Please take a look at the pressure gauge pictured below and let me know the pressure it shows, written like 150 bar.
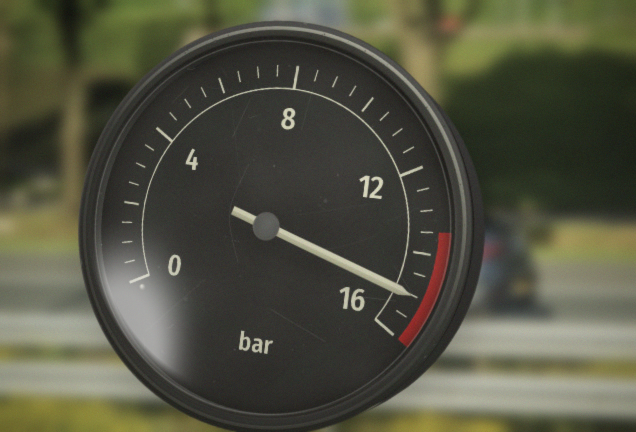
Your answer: 15 bar
